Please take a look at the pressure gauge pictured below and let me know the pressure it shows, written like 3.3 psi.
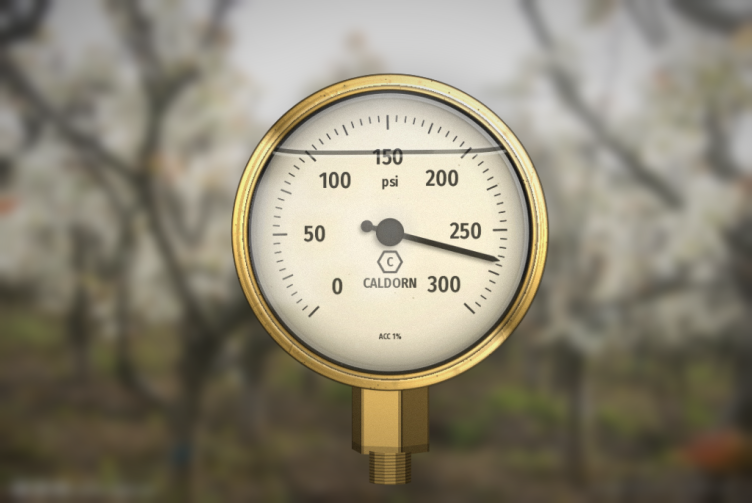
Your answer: 267.5 psi
